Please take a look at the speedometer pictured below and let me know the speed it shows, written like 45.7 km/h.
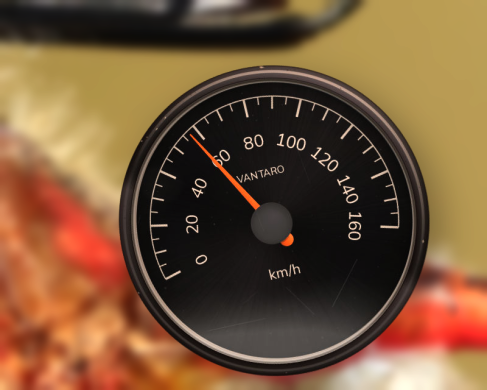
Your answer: 57.5 km/h
